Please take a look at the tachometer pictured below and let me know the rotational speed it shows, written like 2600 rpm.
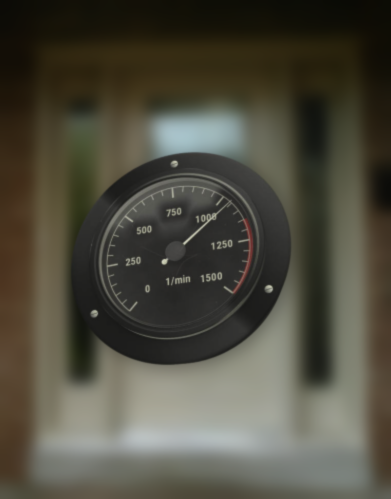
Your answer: 1050 rpm
